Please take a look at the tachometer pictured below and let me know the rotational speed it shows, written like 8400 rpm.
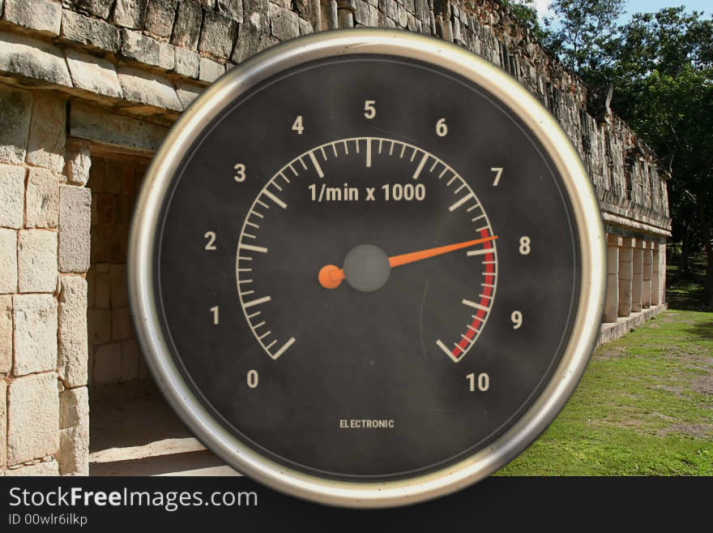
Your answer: 7800 rpm
